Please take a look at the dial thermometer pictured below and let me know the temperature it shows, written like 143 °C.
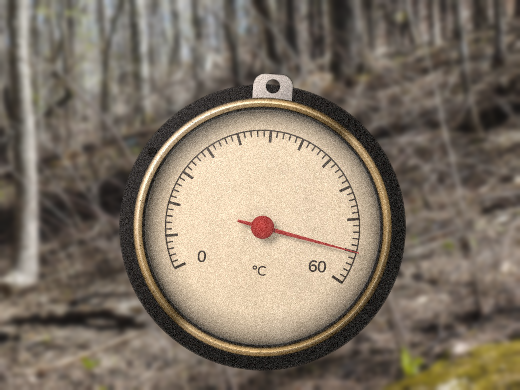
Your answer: 55 °C
